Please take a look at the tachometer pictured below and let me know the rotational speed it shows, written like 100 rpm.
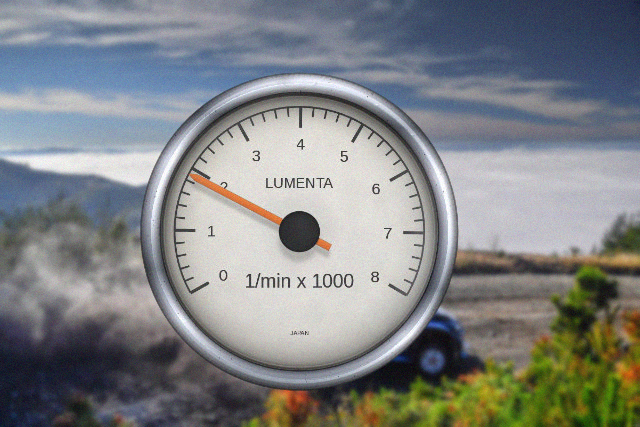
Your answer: 1900 rpm
